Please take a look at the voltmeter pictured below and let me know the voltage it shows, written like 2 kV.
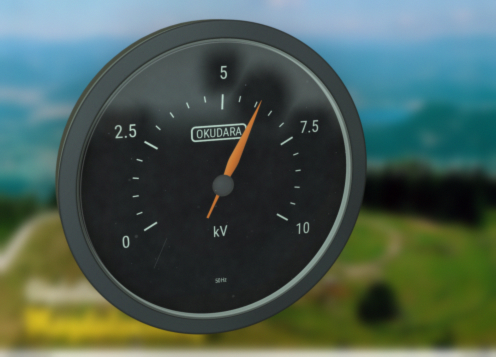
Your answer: 6 kV
